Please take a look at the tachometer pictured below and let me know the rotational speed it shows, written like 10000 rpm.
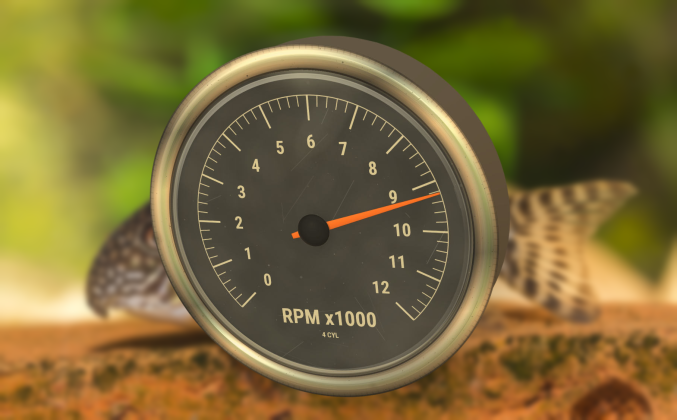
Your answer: 9200 rpm
